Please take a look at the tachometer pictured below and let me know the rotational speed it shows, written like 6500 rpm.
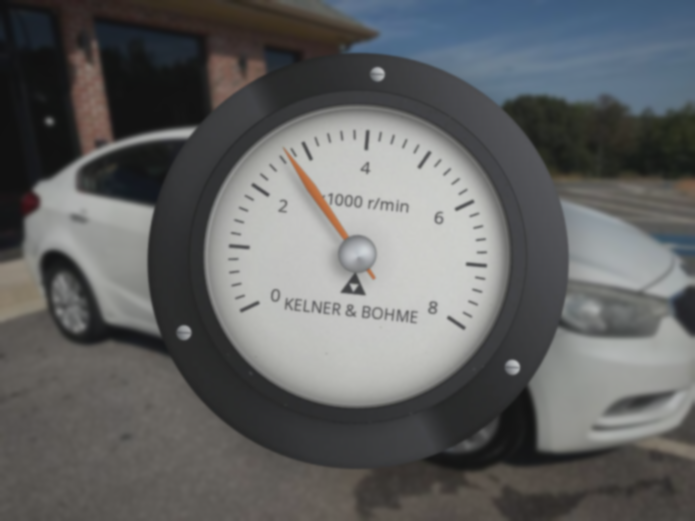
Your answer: 2700 rpm
